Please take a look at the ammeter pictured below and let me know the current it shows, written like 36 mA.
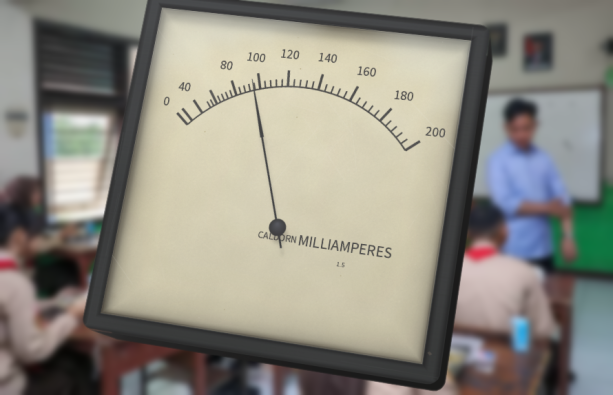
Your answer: 96 mA
